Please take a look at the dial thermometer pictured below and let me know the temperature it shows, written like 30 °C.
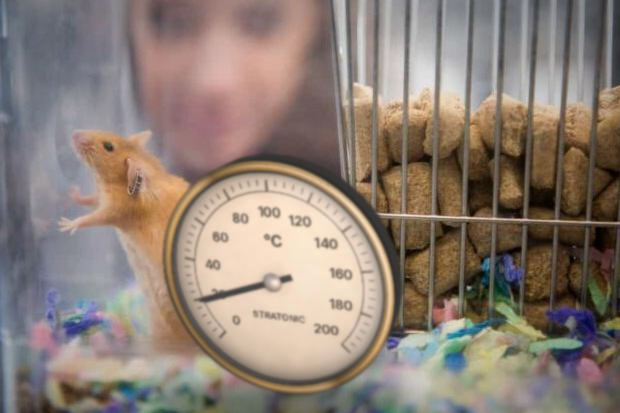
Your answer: 20 °C
